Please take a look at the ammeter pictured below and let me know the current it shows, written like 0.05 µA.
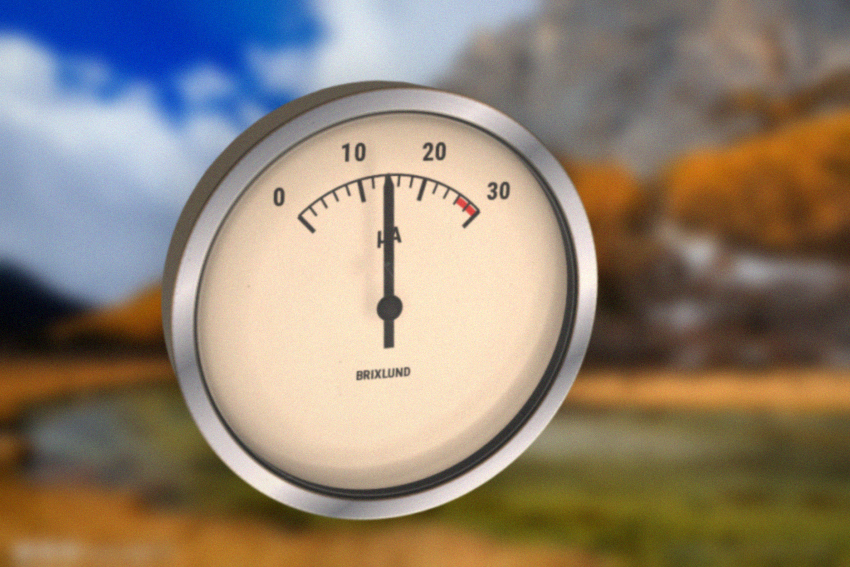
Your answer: 14 µA
